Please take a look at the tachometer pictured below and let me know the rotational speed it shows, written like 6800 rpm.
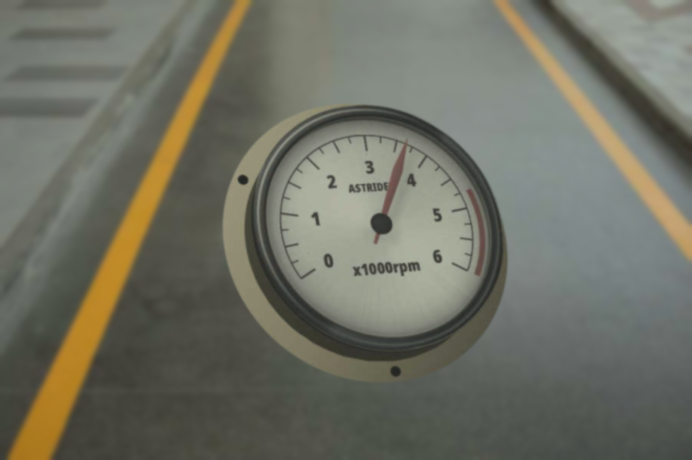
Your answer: 3625 rpm
